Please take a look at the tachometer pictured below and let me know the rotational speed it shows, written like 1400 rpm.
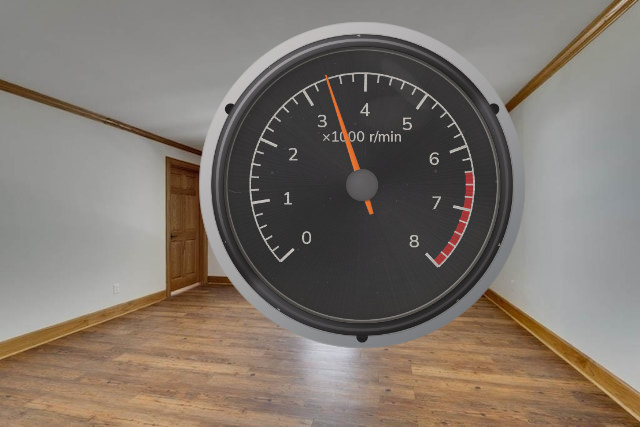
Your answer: 3400 rpm
